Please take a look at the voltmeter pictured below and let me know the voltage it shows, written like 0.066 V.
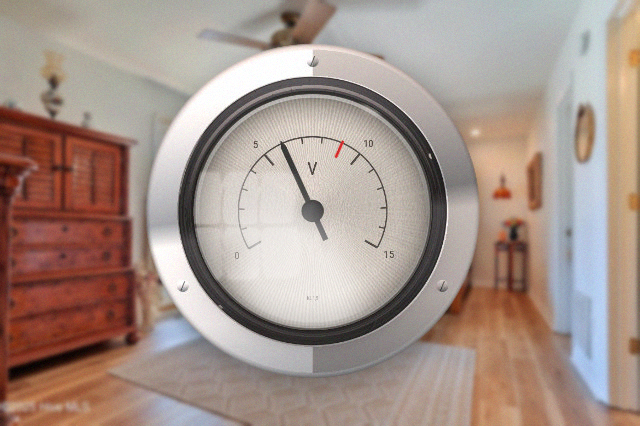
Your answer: 6 V
